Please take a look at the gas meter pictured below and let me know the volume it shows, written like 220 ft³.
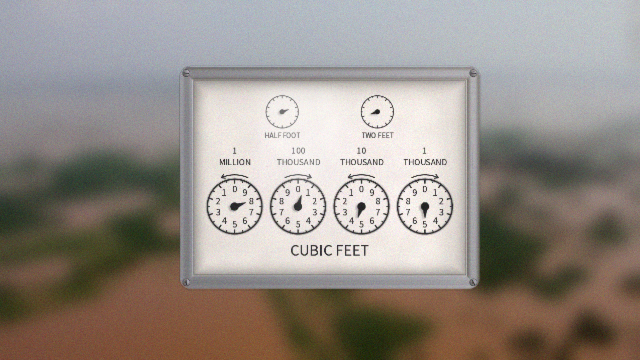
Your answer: 804500 ft³
